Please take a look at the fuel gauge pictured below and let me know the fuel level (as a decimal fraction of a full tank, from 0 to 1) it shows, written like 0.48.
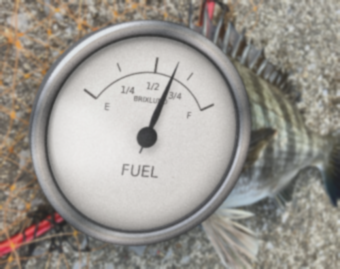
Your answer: 0.625
